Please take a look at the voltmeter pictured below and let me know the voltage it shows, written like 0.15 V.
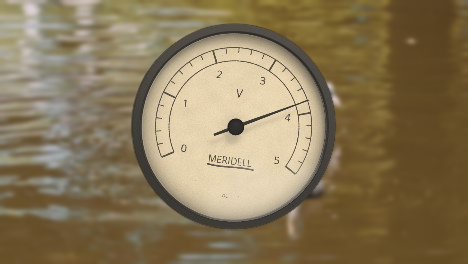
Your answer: 3.8 V
